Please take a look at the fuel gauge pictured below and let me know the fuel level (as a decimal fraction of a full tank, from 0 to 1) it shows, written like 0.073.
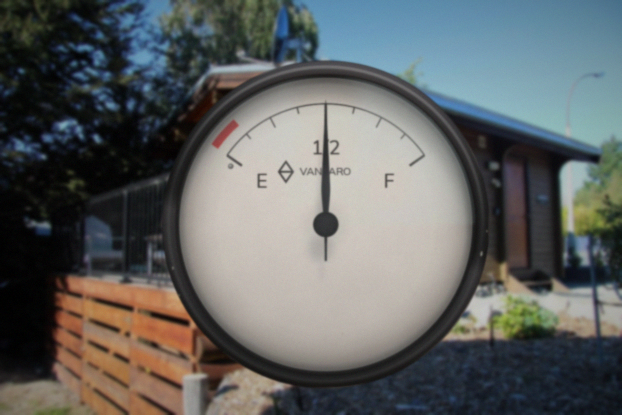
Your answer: 0.5
